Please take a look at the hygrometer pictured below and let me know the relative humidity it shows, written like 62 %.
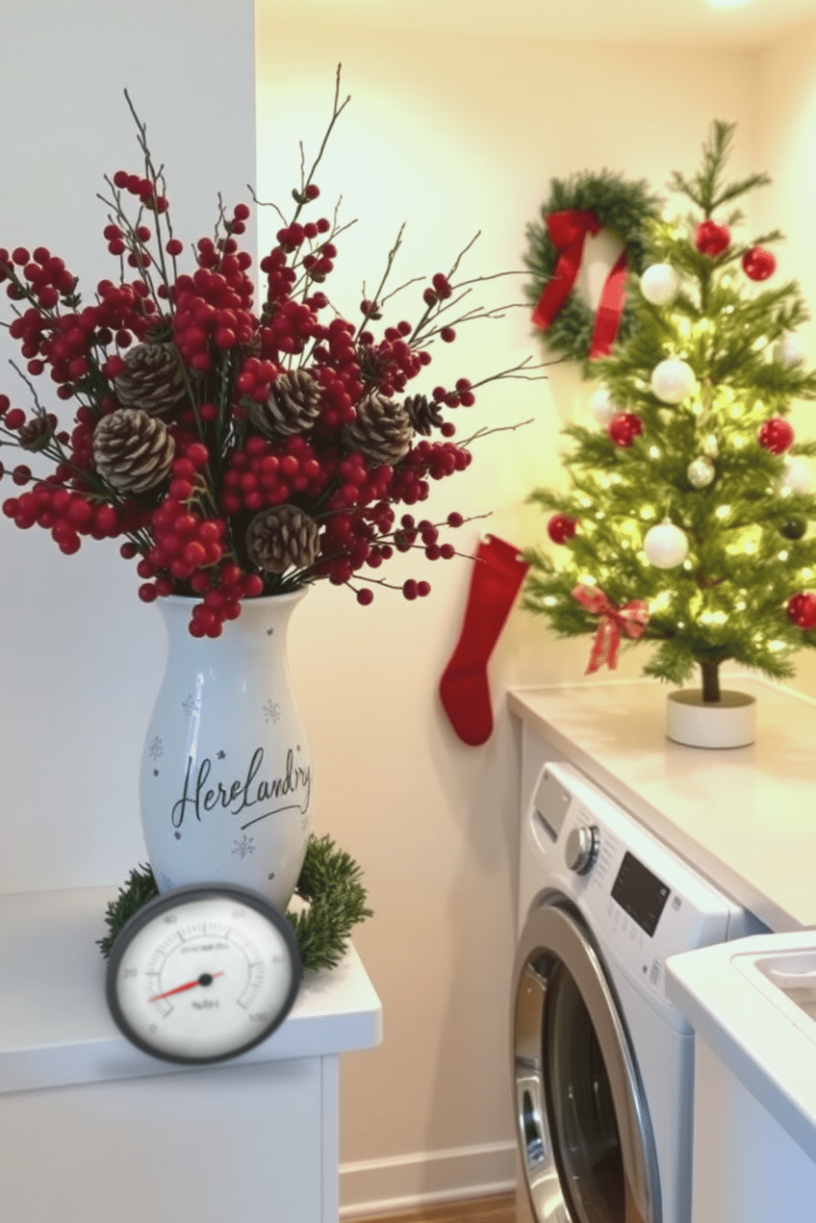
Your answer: 10 %
